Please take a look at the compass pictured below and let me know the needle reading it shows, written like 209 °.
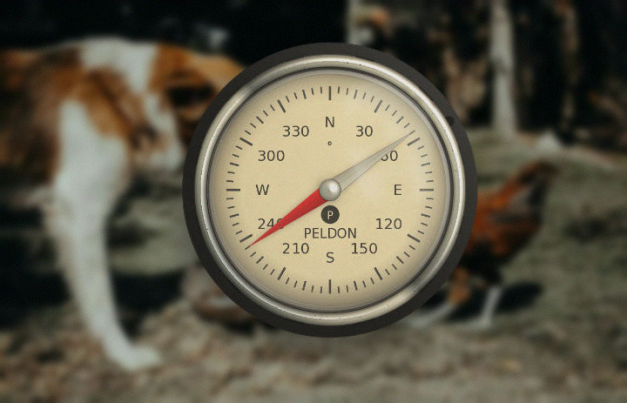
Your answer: 235 °
